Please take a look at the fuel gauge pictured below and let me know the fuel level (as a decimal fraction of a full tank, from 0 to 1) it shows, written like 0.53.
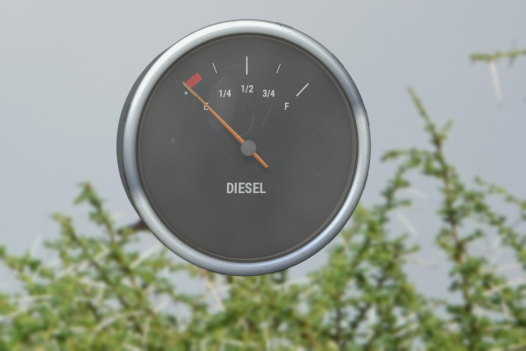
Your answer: 0
